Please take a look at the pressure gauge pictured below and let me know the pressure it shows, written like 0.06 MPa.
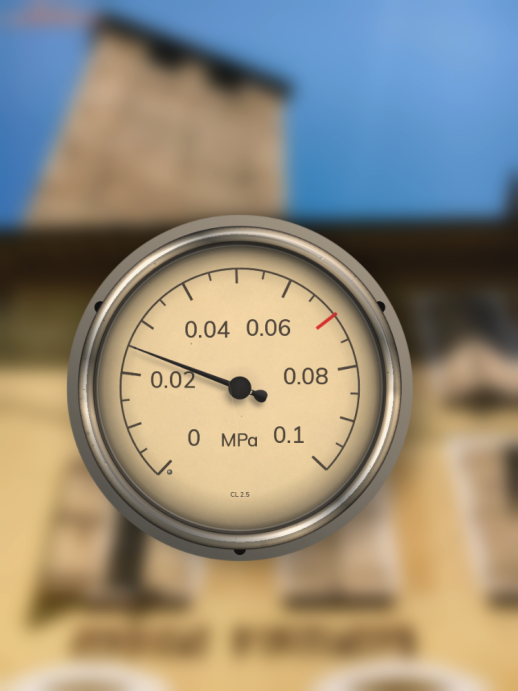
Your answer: 0.025 MPa
